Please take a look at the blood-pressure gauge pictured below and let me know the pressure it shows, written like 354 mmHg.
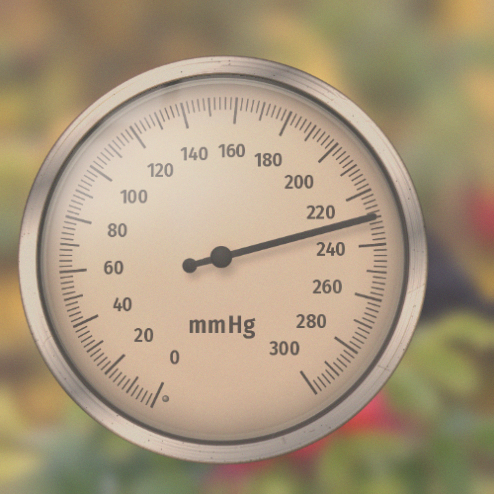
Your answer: 230 mmHg
